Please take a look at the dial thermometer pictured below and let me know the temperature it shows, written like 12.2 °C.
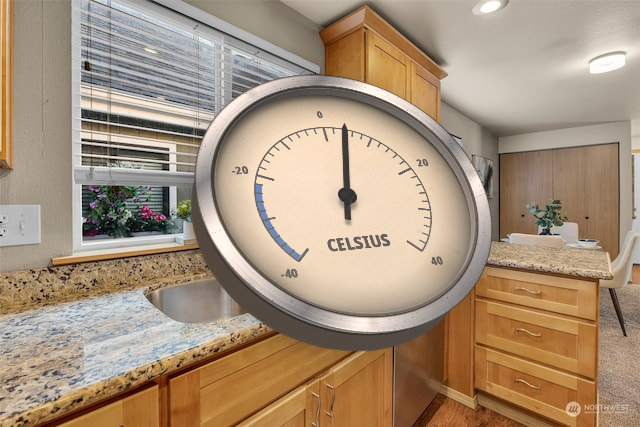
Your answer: 4 °C
